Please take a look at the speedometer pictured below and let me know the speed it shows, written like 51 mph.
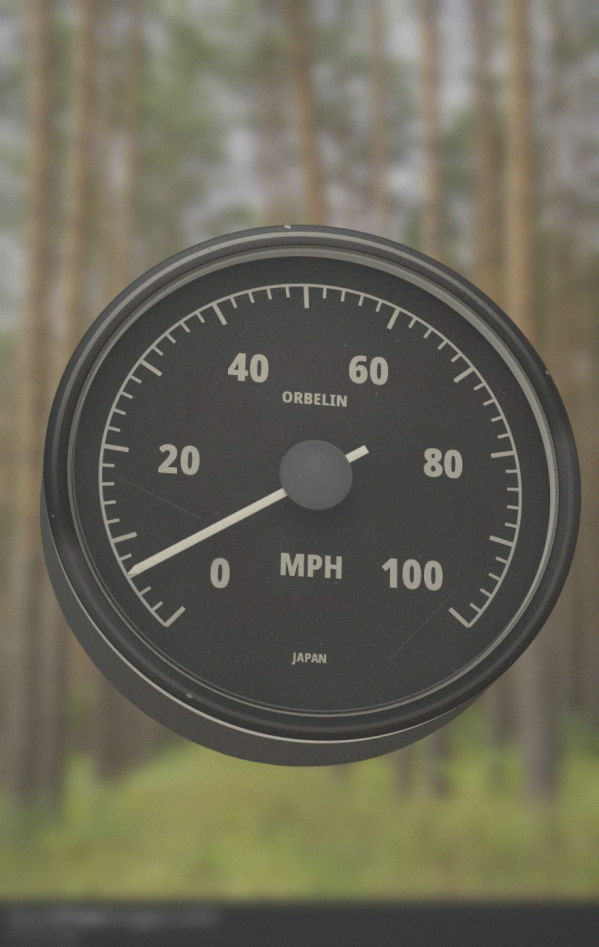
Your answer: 6 mph
